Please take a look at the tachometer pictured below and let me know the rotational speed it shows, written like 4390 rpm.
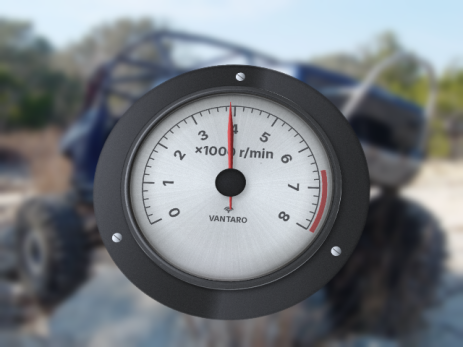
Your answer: 3900 rpm
